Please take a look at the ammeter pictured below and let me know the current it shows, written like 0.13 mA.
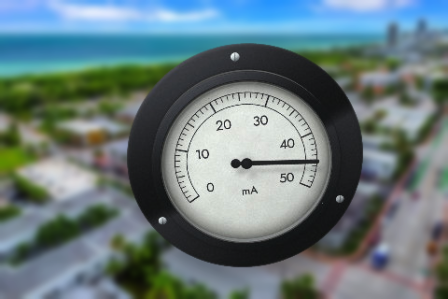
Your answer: 45 mA
